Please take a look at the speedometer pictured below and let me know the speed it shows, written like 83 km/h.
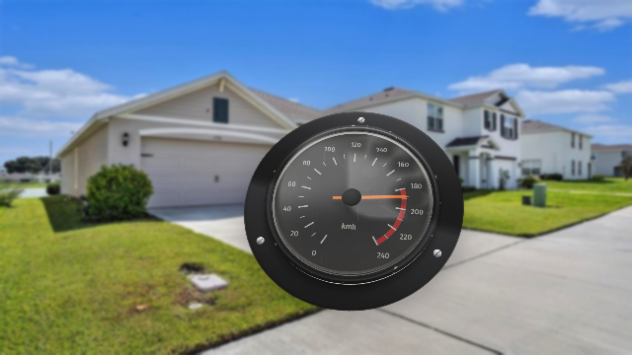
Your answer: 190 km/h
